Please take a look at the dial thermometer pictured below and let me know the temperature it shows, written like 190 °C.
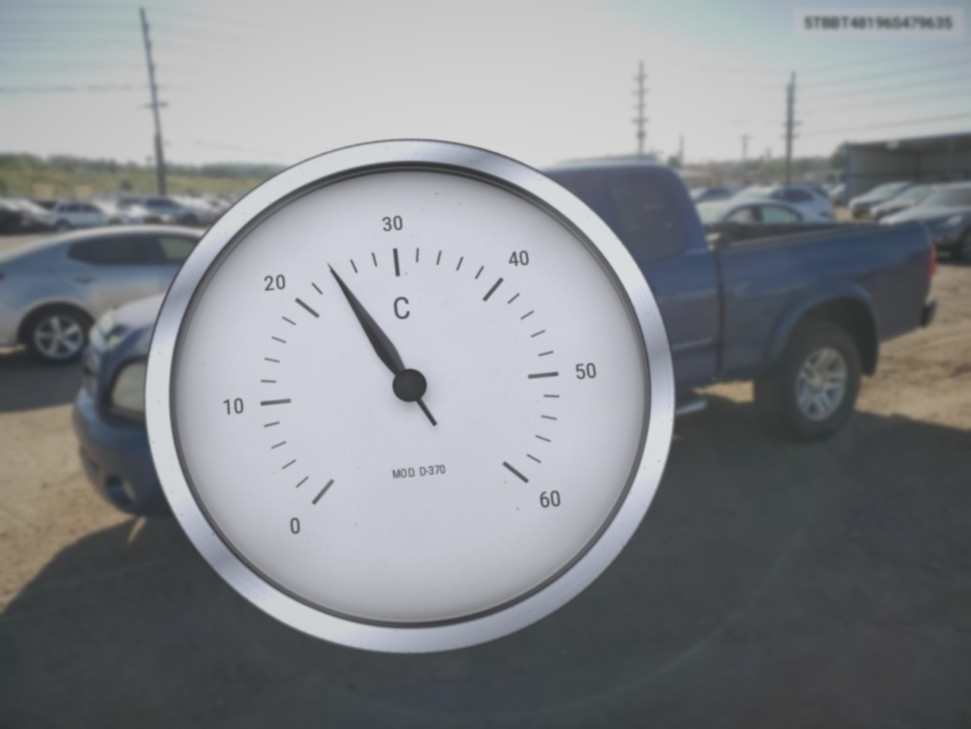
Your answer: 24 °C
